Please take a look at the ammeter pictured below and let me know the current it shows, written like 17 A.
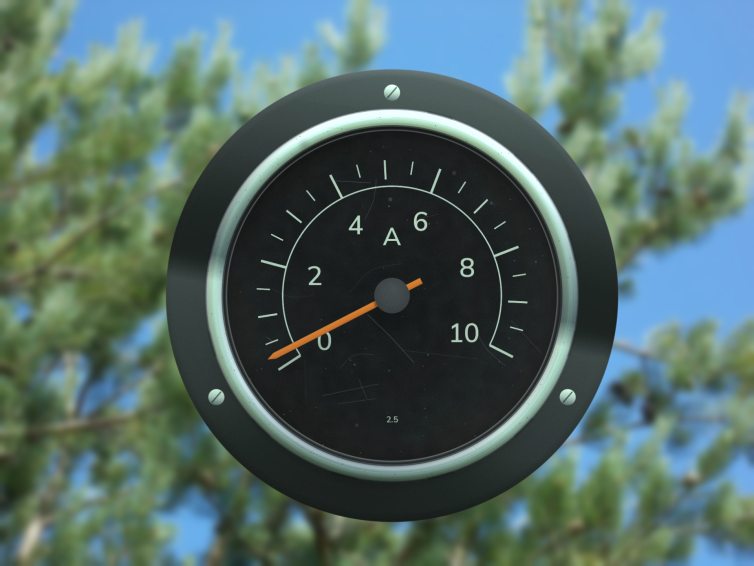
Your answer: 0.25 A
